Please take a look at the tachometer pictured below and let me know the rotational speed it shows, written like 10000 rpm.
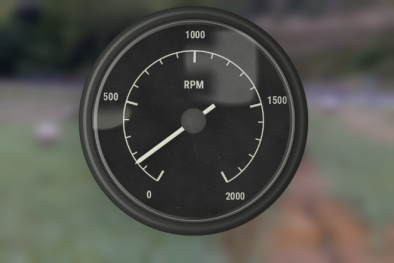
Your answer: 150 rpm
